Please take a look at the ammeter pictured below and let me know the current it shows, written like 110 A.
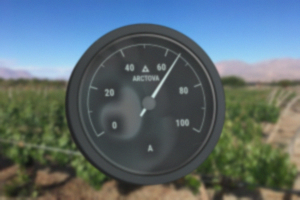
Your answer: 65 A
